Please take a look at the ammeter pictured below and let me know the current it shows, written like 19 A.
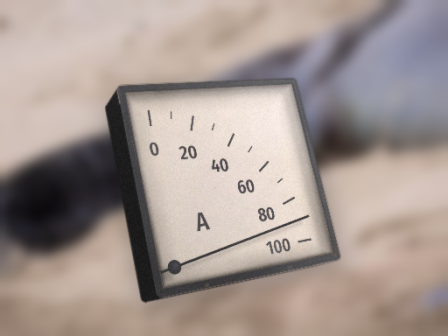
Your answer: 90 A
